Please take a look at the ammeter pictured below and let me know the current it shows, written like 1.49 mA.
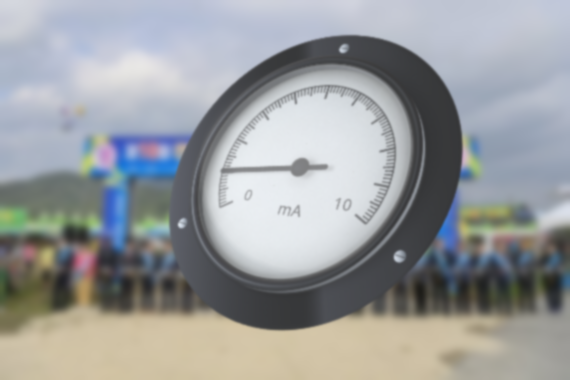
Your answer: 1 mA
